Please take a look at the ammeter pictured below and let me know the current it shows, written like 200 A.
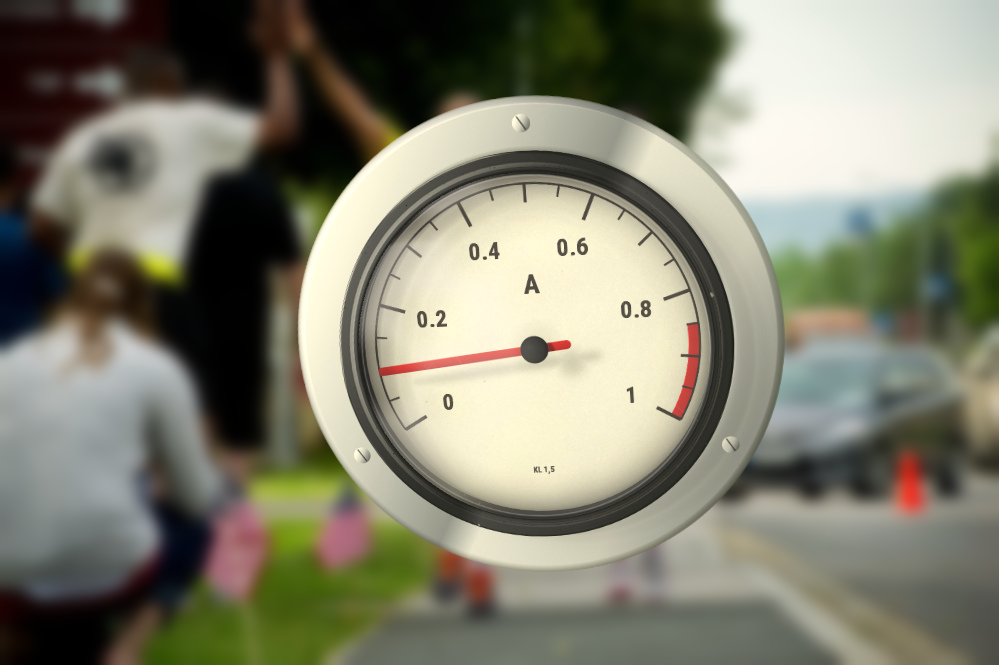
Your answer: 0.1 A
